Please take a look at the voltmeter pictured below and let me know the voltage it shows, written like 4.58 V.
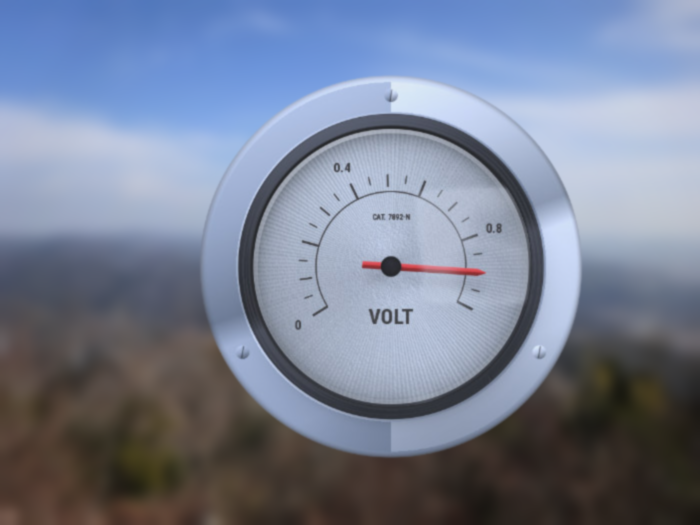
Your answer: 0.9 V
